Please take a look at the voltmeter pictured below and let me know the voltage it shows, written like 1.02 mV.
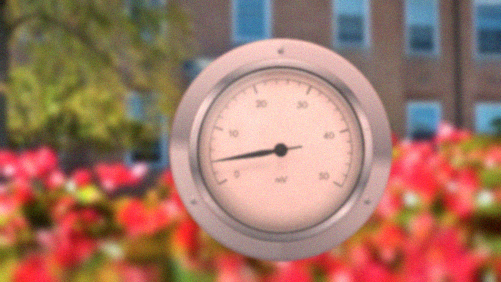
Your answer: 4 mV
